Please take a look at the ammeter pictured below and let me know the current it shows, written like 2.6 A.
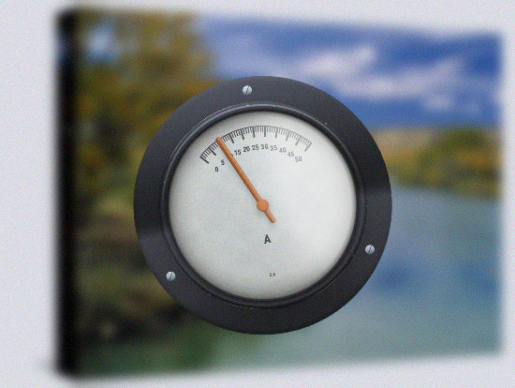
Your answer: 10 A
